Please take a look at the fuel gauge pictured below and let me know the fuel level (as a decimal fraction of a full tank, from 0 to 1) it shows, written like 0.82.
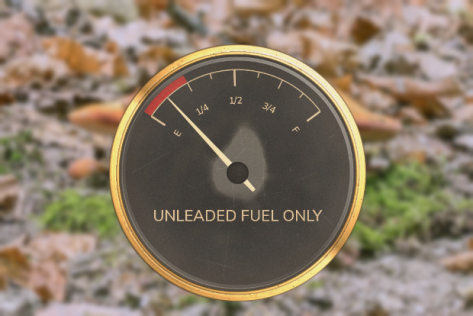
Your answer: 0.125
